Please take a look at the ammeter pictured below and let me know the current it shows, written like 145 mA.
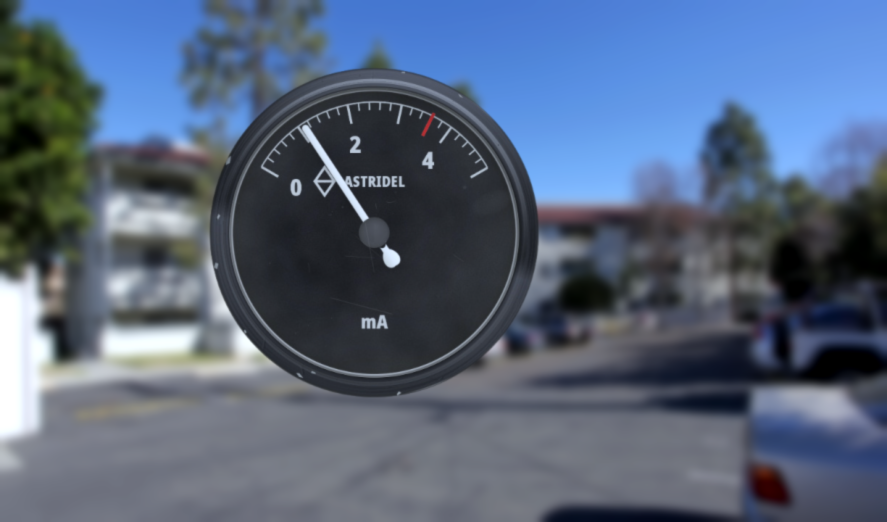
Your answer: 1.1 mA
